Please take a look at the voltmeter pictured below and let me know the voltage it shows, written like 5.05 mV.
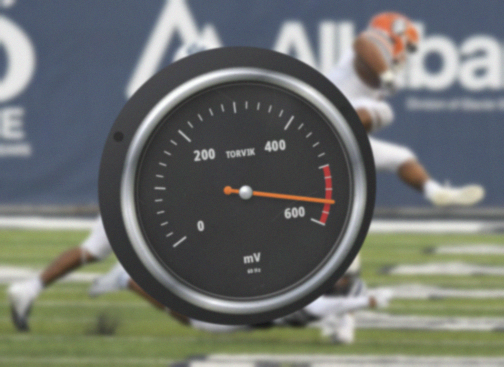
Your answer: 560 mV
